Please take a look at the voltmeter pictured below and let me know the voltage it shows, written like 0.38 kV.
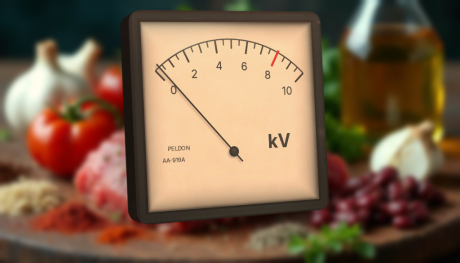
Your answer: 0.25 kV
